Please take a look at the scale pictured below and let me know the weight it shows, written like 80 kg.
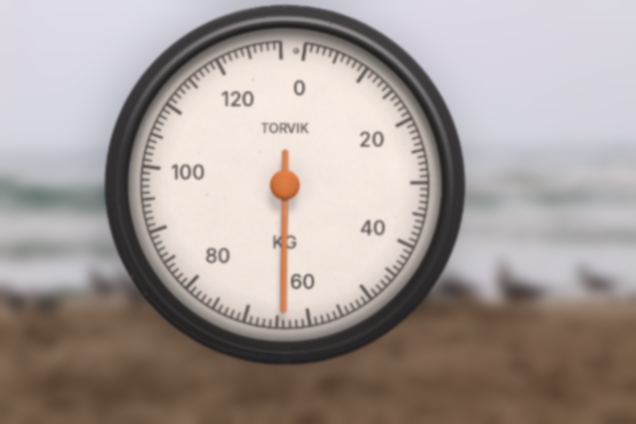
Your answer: 64 kg
